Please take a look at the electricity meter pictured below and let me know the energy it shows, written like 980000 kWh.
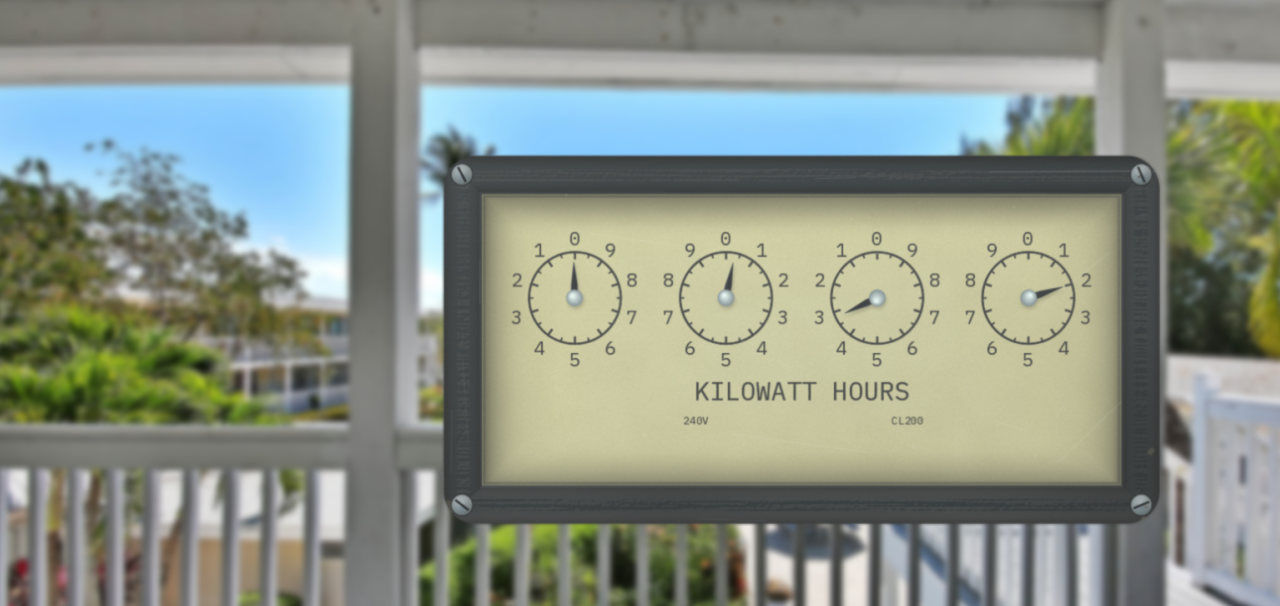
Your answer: 32 kWh
